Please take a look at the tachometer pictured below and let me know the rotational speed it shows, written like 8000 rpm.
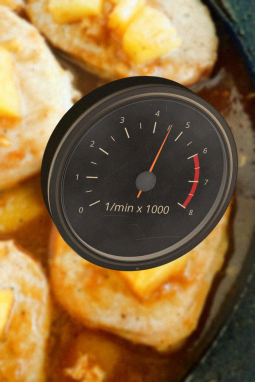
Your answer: 4500 rpm
